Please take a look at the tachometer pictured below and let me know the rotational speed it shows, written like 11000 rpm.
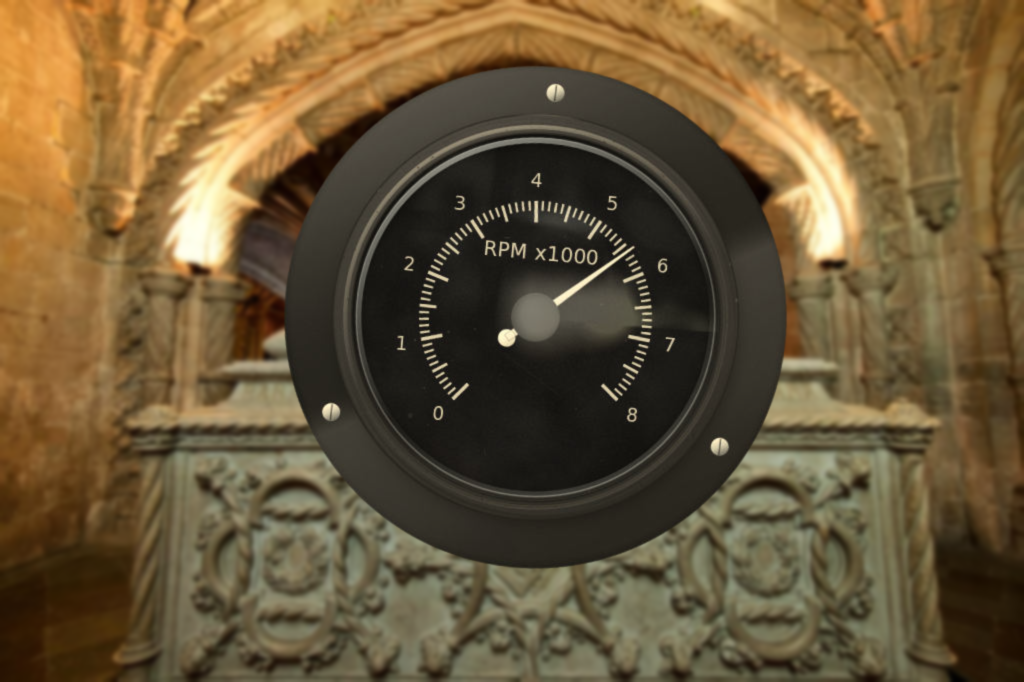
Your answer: 5600 rpm
